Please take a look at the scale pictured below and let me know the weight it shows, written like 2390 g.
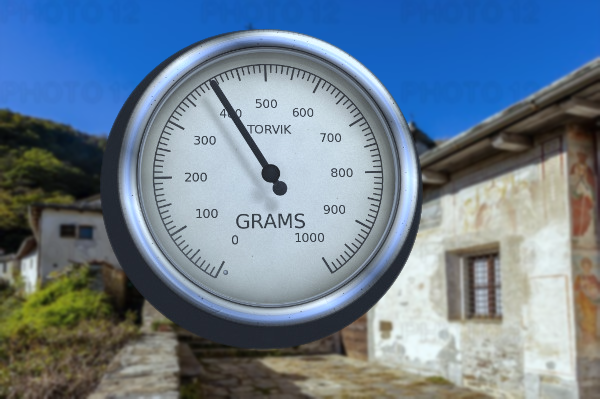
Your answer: 400 g
